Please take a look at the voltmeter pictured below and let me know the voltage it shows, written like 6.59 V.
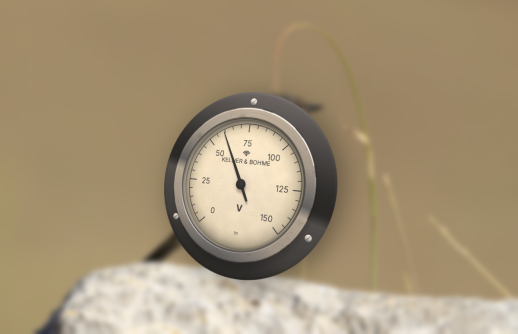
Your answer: 60 V
